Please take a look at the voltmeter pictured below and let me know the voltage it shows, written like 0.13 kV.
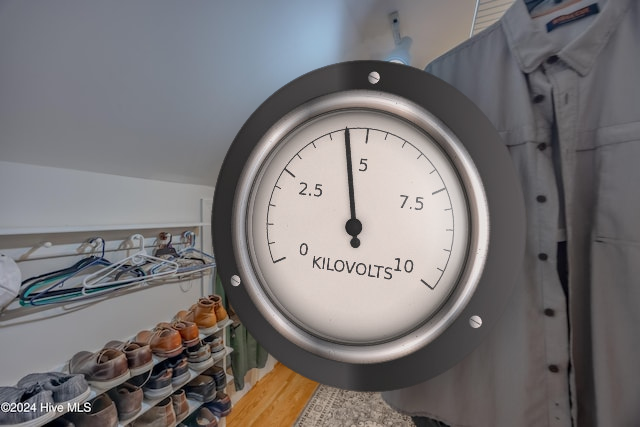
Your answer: 4.5 kV
